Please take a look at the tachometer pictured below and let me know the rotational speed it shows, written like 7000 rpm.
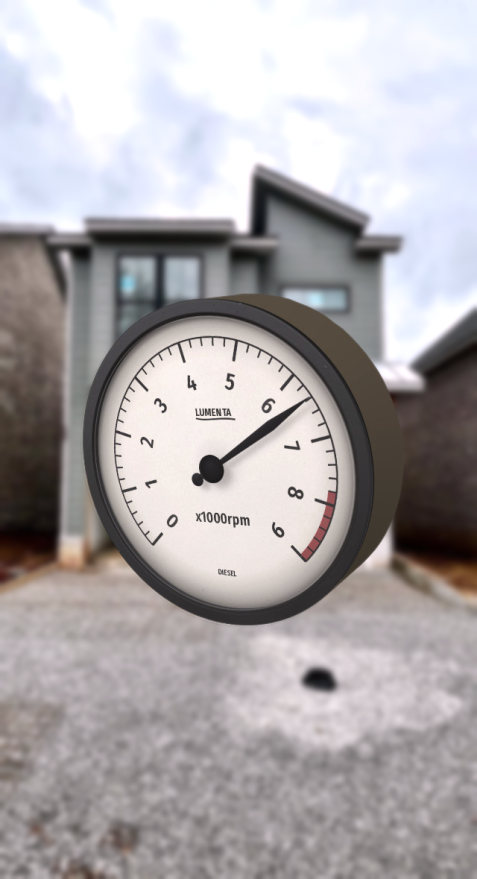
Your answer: 6400 rpm
